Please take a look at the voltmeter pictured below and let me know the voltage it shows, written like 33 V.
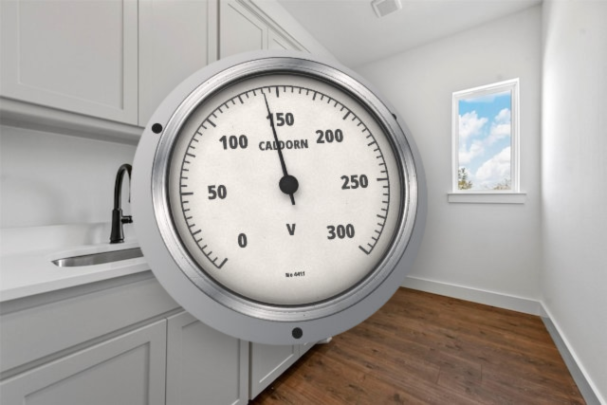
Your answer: 140 V
